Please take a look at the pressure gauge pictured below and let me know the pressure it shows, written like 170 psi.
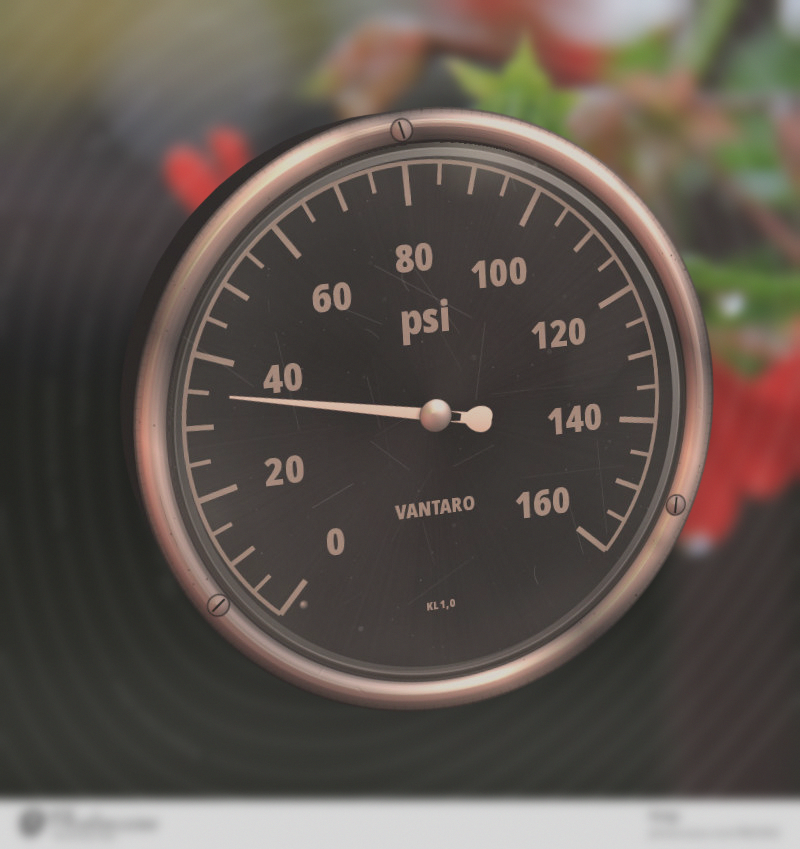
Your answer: 35 psi
